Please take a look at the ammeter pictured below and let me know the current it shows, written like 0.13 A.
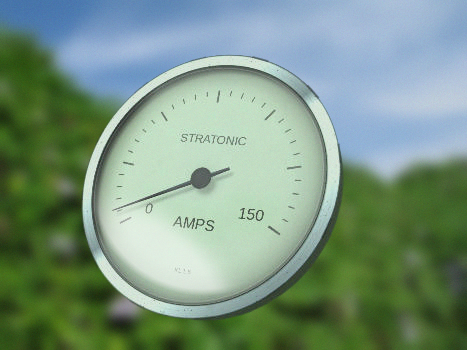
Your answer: 5 A
